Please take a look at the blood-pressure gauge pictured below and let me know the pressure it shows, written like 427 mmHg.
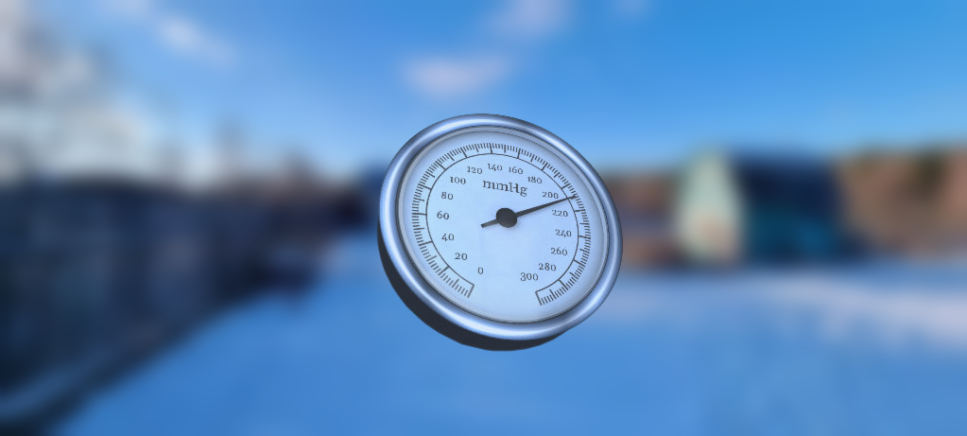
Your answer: 210 mmHg
